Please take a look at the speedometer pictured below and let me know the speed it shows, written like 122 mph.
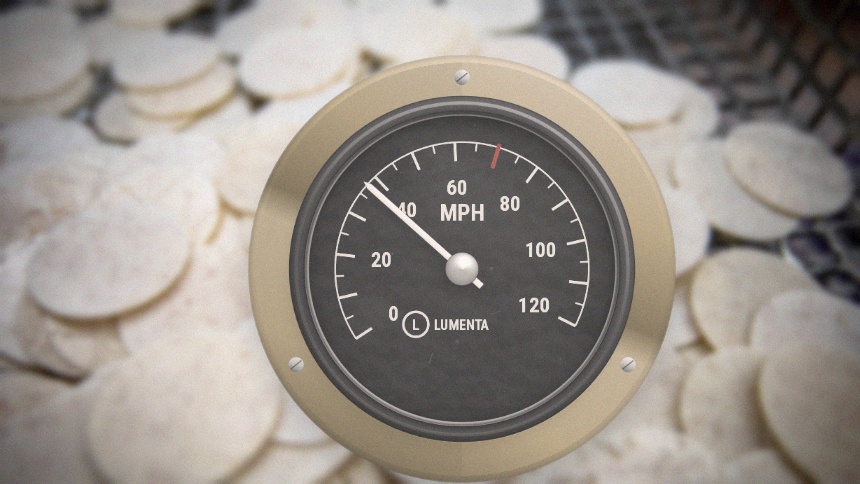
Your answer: 37.5 mph
